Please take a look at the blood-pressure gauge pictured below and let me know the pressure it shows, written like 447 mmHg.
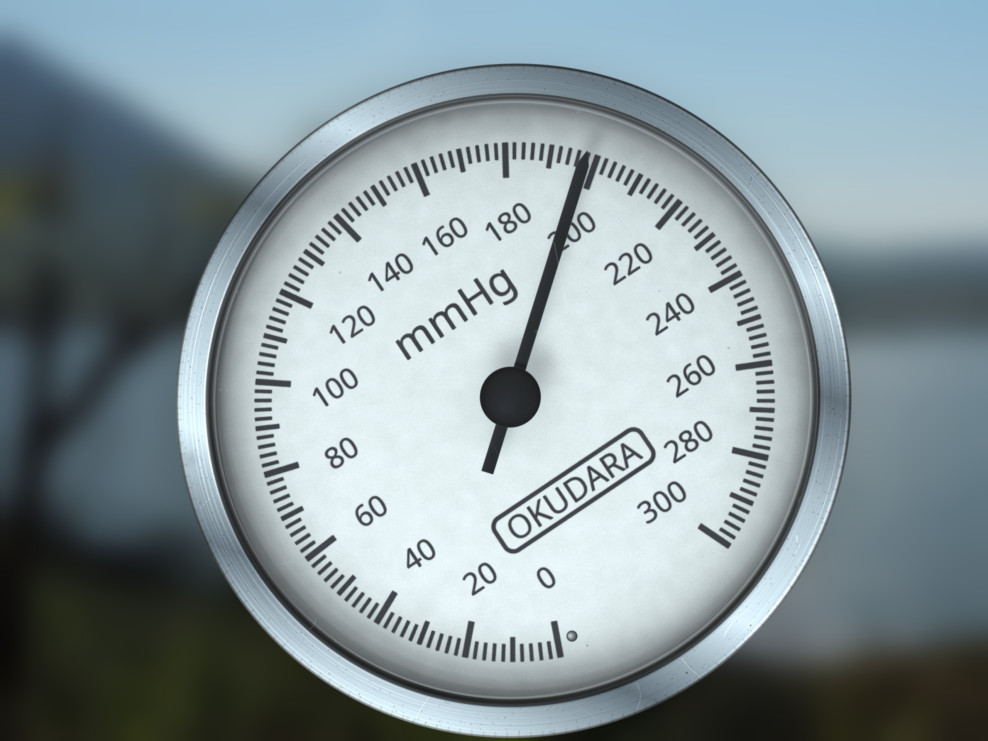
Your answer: 198 mmHg
